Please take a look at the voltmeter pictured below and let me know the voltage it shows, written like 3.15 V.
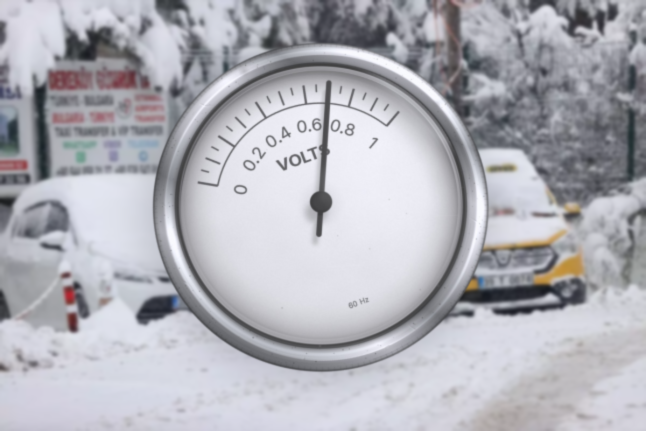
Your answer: 0.7 V
